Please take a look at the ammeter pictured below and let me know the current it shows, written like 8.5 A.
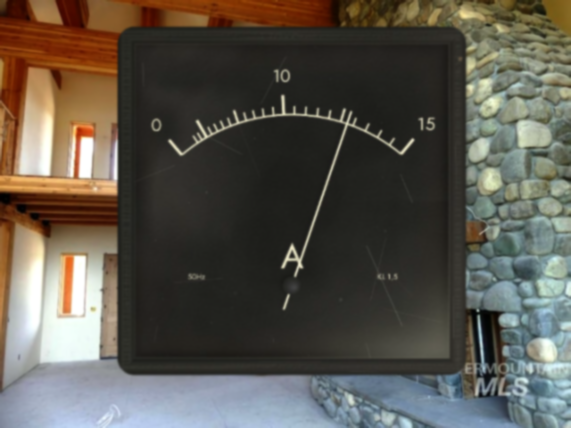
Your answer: 12.75 A
